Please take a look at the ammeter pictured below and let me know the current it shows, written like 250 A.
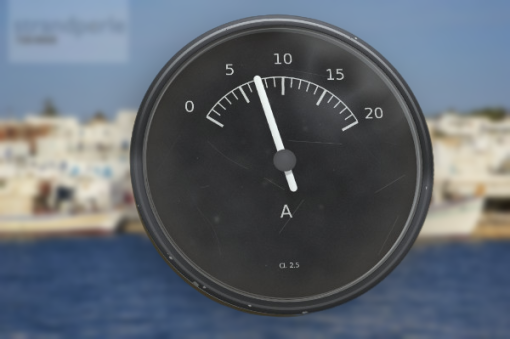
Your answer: 7 A
